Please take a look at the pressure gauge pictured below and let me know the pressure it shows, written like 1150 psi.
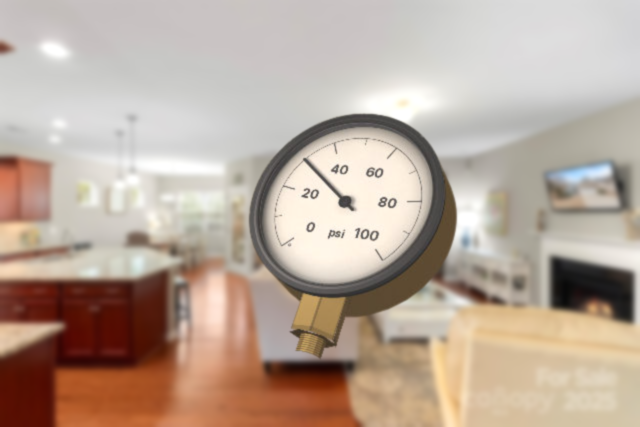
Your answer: 30 psi
